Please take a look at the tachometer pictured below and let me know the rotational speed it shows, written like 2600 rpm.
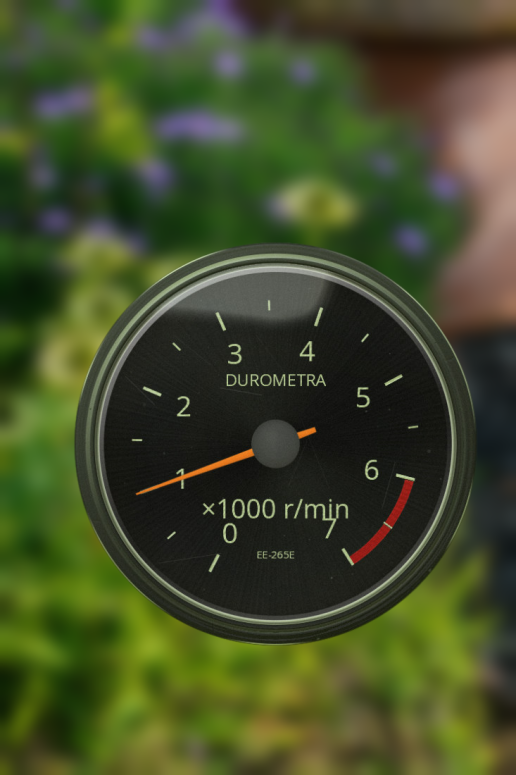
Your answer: 1000 rpm
